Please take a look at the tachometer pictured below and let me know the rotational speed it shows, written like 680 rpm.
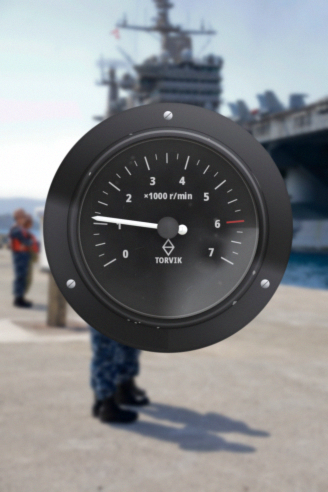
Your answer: 1125 rpm
